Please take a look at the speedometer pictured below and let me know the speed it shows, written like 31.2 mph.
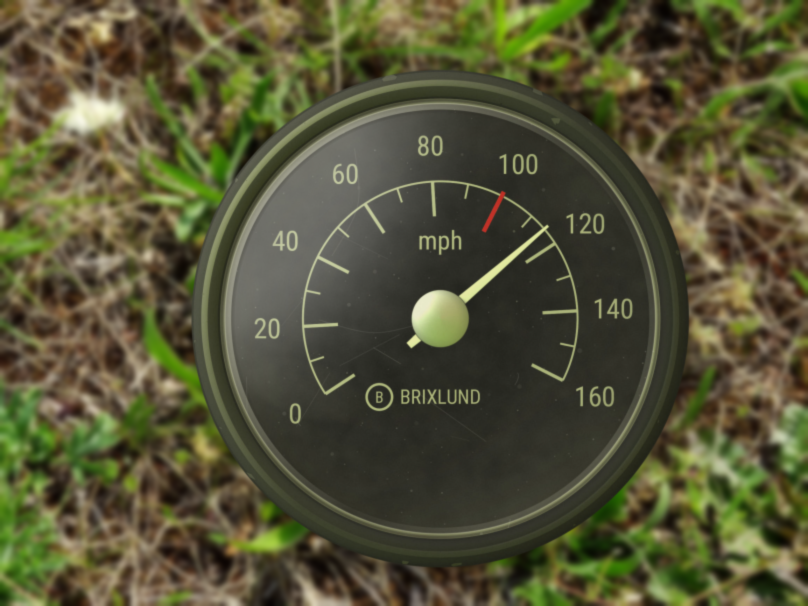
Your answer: 115 mph
